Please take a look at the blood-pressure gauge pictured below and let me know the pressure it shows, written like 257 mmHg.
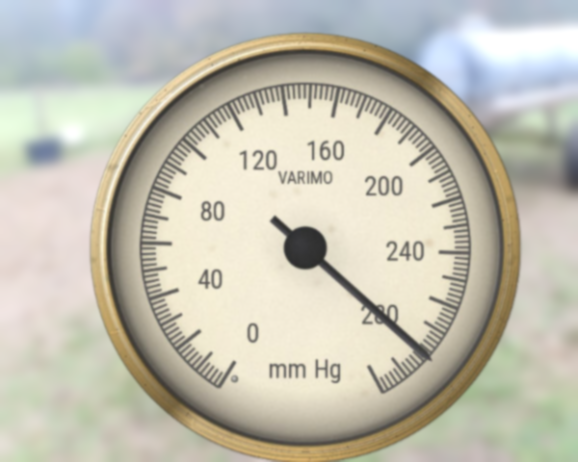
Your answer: 280 mmHg
